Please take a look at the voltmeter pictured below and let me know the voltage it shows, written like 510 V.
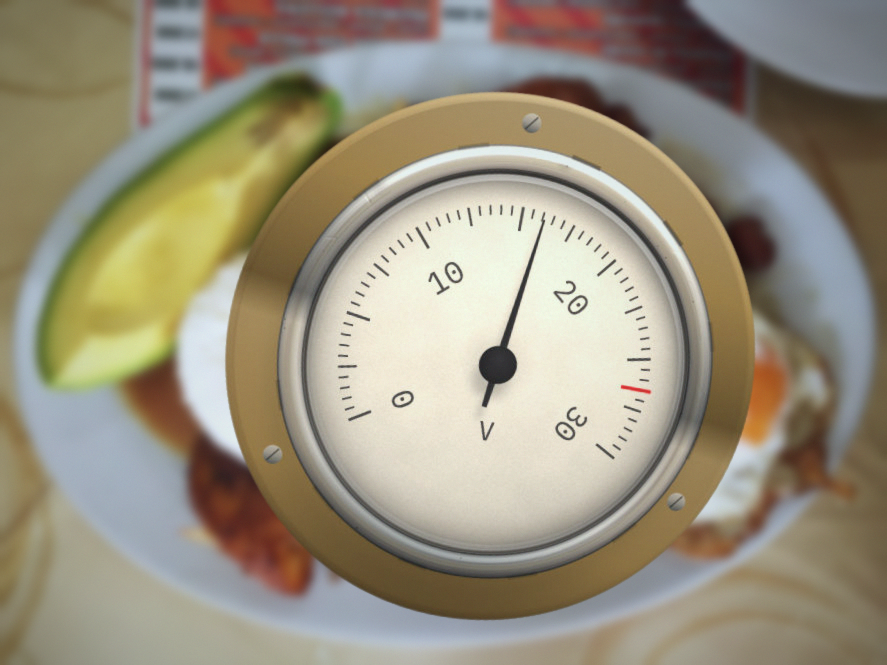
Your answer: 16 V
